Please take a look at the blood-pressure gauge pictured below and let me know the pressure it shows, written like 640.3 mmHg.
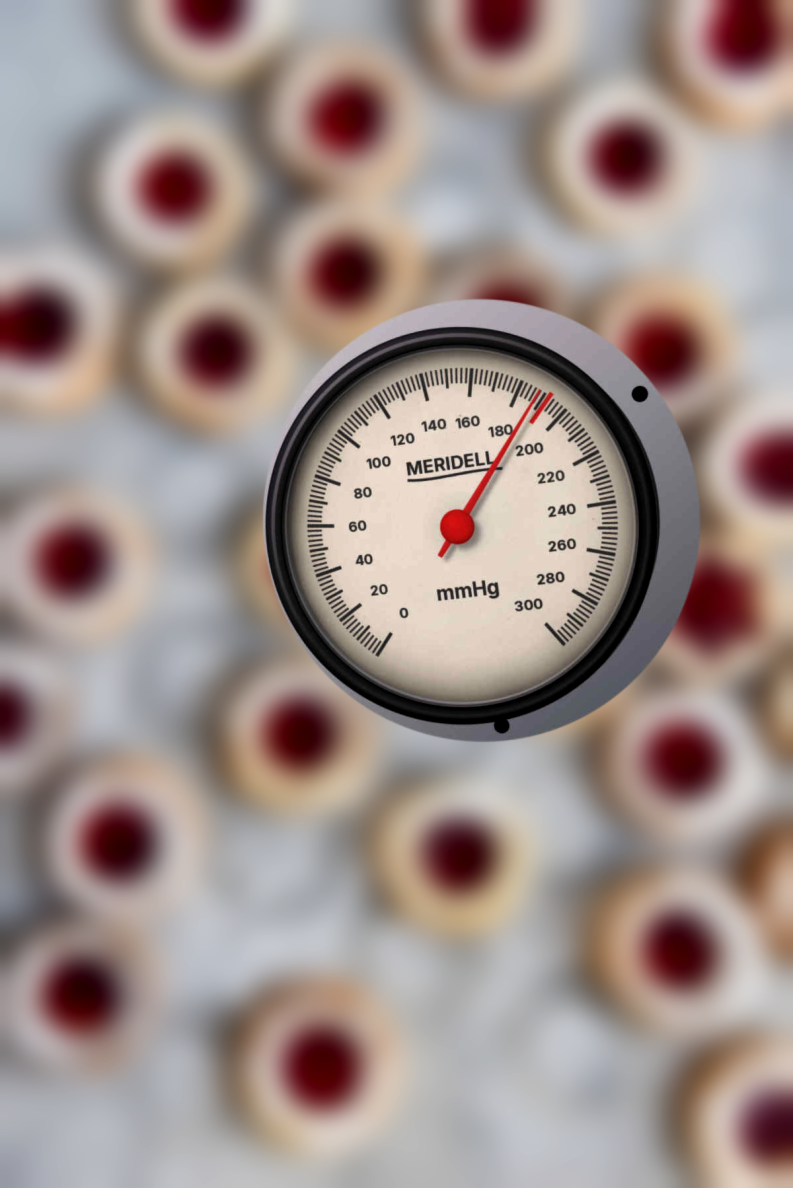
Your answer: 188 mmHg
